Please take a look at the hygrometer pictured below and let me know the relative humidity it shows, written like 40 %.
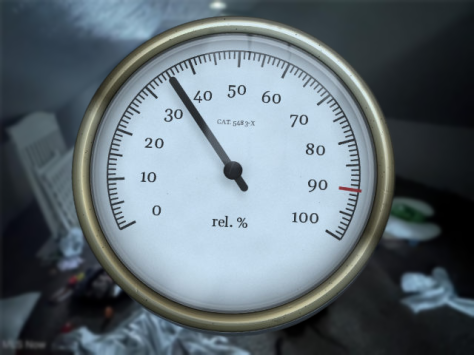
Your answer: 35 %
